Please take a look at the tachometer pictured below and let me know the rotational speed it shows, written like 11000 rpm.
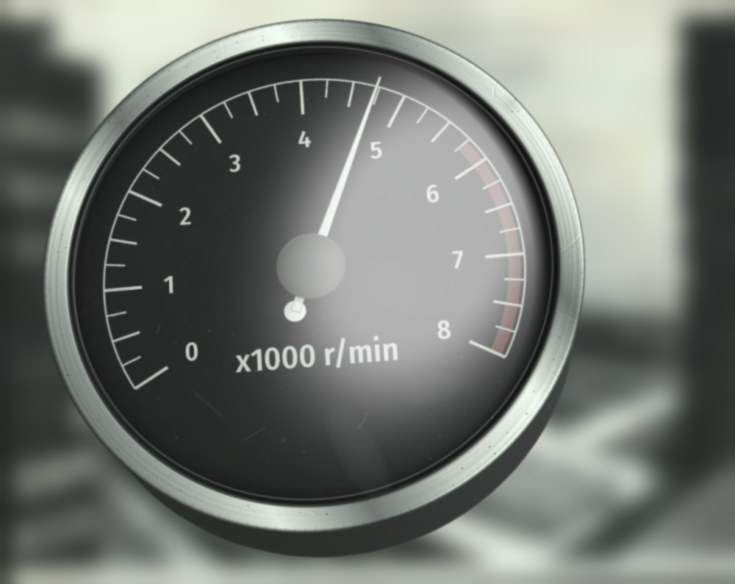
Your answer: 4750 rpm
